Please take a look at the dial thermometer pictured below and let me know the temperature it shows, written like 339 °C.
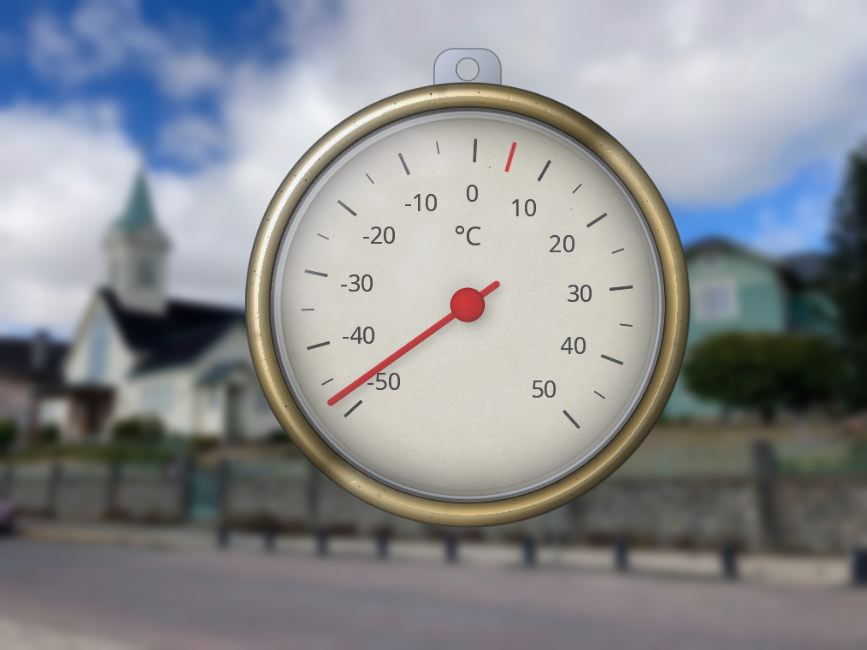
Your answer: -47.5 °C
